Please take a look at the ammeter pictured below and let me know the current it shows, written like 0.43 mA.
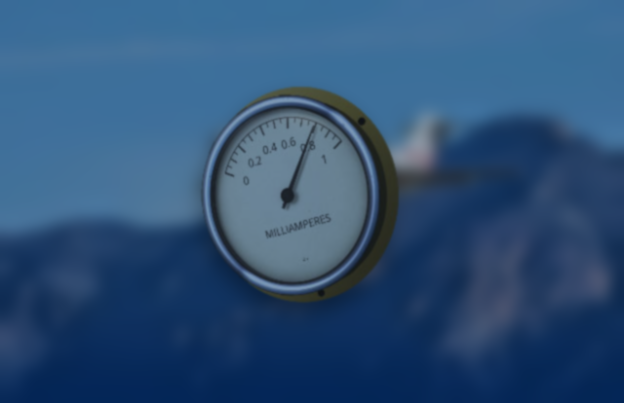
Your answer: 0.8 mA
